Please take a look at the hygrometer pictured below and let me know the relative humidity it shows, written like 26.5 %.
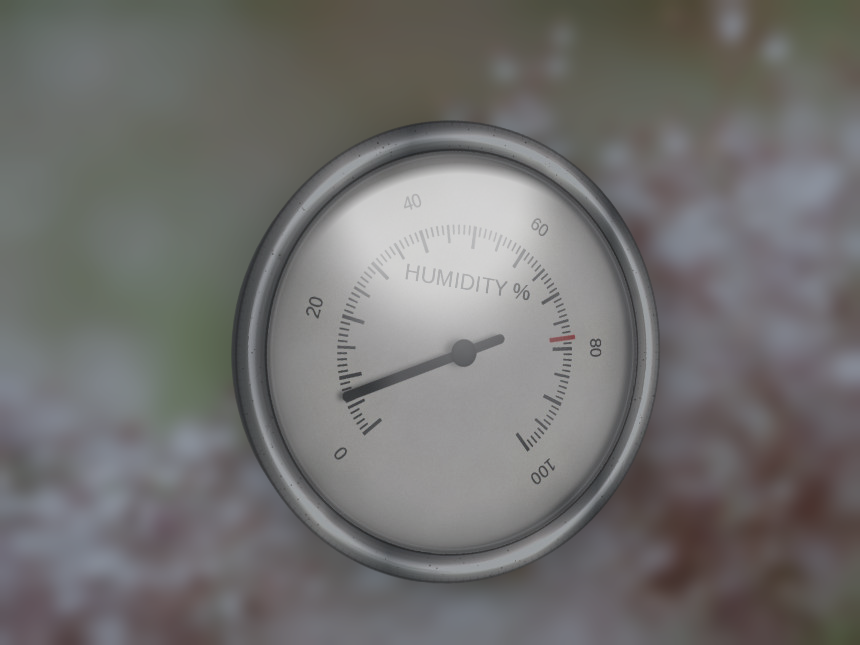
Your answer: 7 %
